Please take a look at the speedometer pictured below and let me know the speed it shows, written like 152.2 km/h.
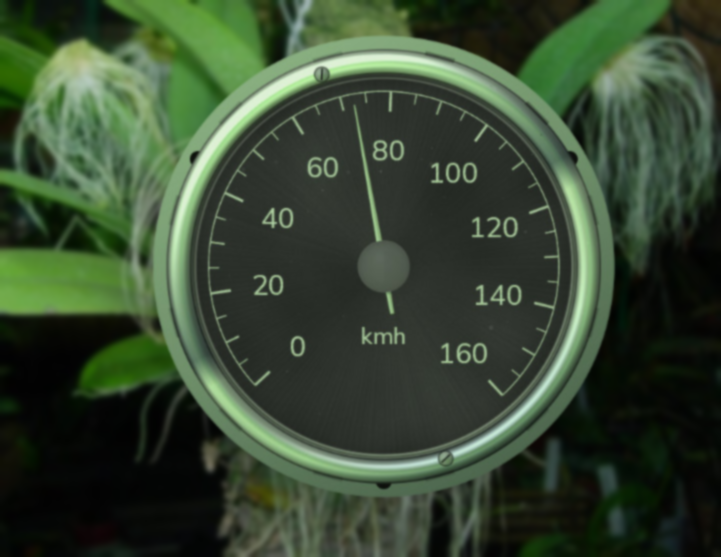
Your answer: 72.5 km/h
